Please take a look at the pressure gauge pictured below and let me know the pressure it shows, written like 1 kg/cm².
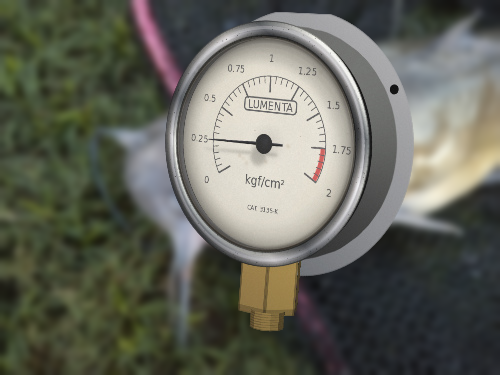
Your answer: 0.25 kg/cm²
